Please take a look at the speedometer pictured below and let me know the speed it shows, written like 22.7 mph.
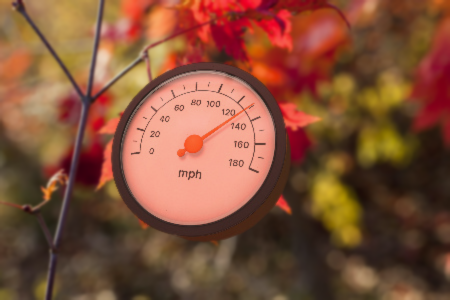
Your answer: 130 mph
